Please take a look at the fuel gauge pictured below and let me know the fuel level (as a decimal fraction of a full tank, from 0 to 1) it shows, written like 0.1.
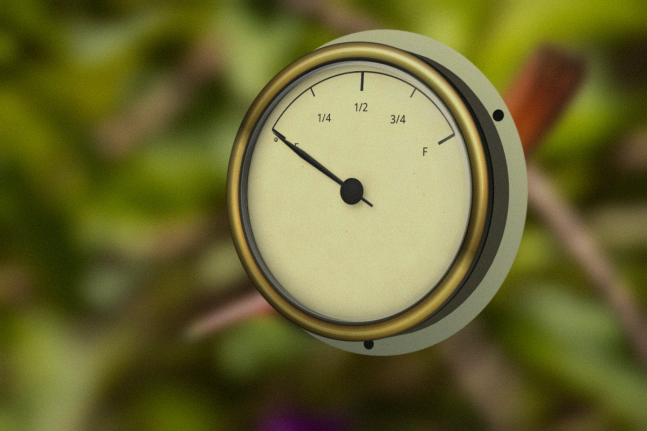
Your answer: 0
